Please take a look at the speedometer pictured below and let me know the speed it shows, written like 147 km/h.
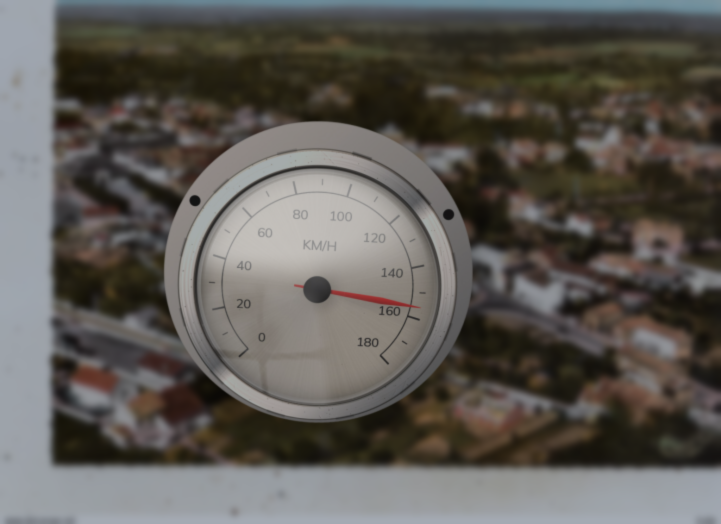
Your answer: 155 km/h
